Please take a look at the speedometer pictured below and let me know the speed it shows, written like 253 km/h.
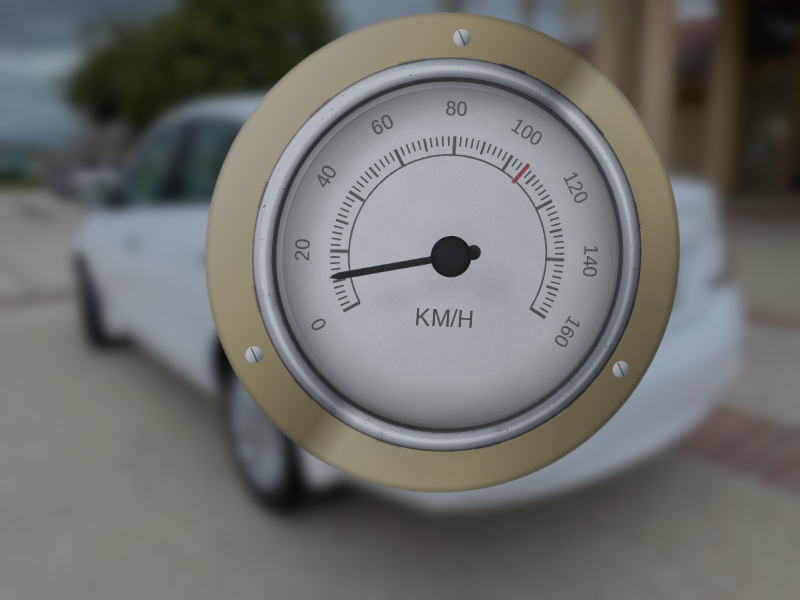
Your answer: 12 km/h
